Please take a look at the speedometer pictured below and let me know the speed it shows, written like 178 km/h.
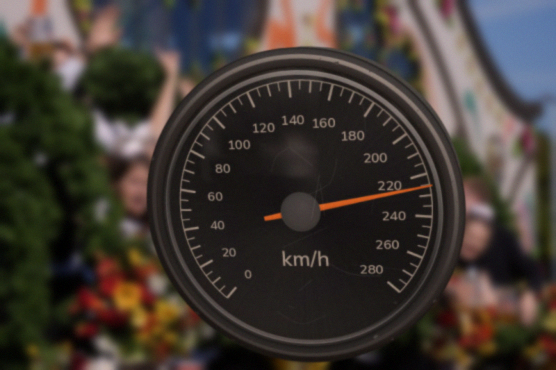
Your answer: 225 km/h
